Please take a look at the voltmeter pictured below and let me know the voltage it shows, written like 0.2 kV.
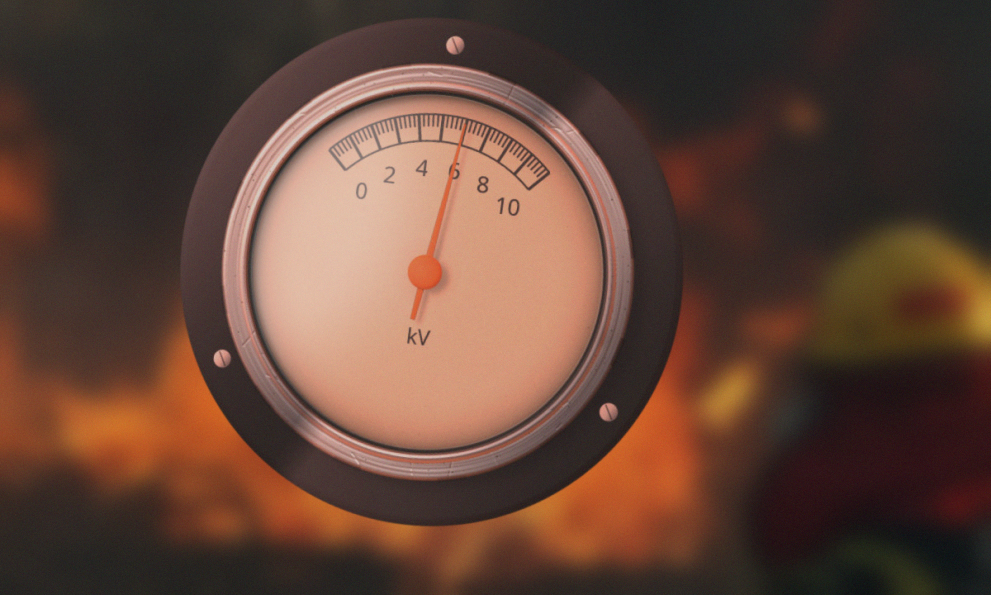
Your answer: 6 kV
